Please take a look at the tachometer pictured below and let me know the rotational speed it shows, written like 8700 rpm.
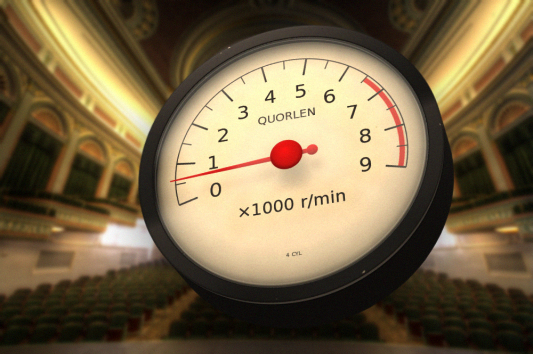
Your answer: 500 rpm
